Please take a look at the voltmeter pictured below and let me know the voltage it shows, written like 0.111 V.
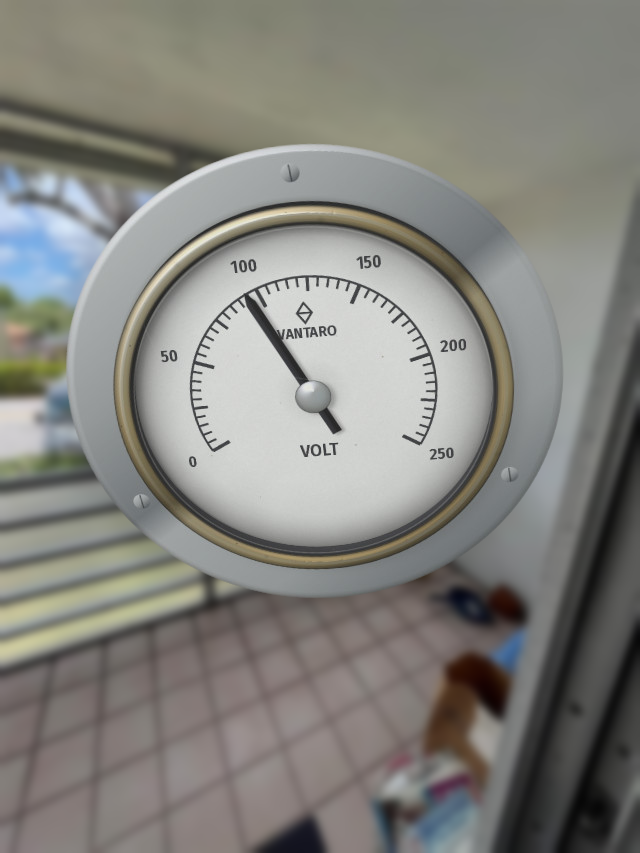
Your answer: 95 V
